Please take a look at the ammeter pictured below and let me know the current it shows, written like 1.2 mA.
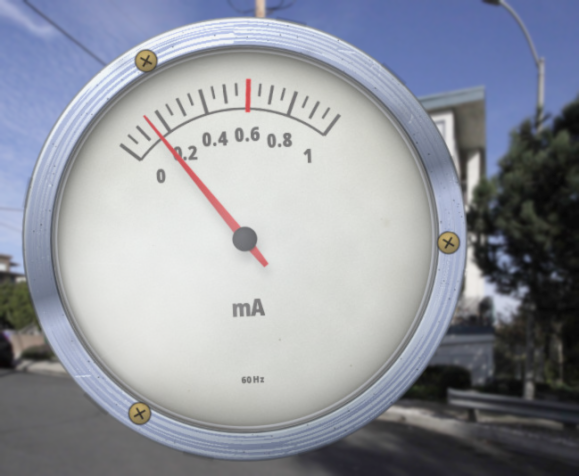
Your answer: 0.15 mA
